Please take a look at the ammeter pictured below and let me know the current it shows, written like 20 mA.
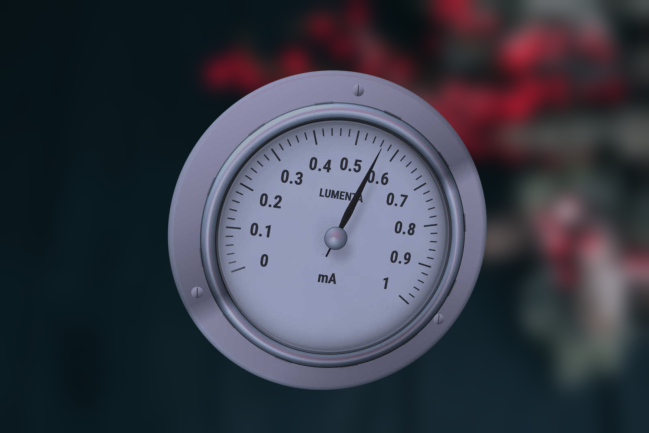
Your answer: 0.56 mA
